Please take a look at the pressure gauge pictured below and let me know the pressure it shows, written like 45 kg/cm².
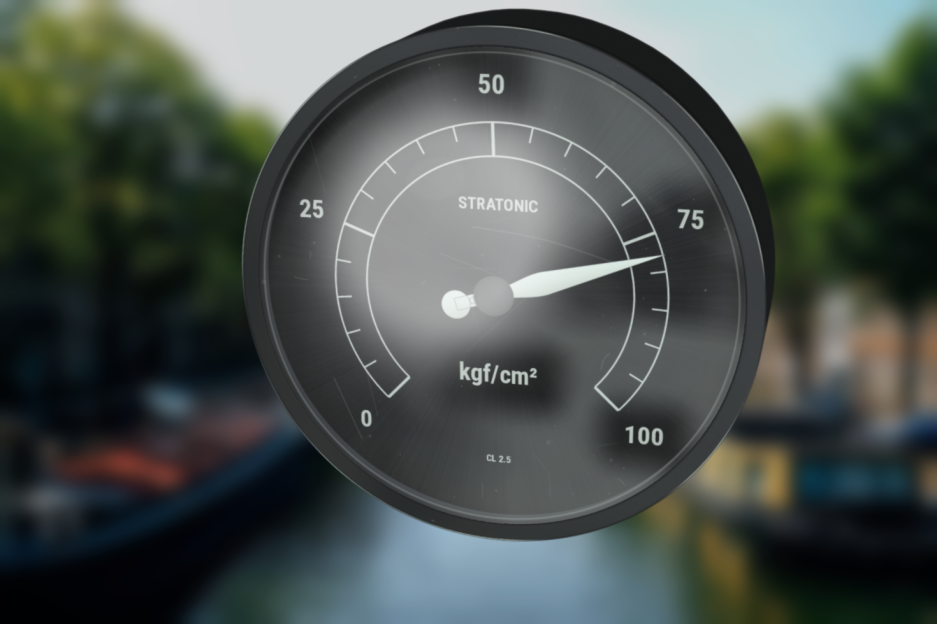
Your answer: 77.5 kg/cm²
